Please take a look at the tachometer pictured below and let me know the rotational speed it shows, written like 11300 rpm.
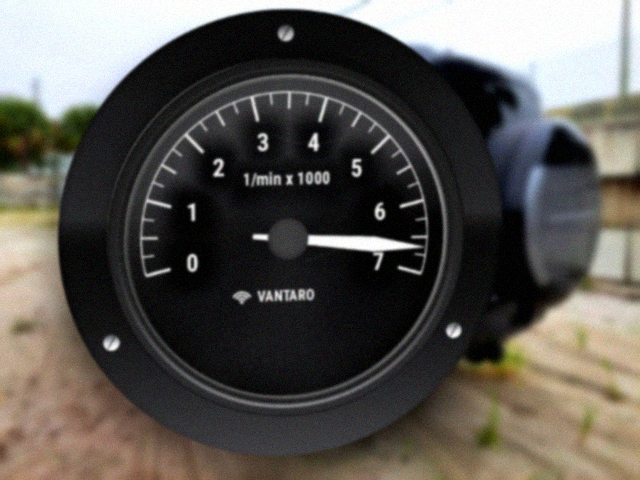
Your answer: 6625 rpm
